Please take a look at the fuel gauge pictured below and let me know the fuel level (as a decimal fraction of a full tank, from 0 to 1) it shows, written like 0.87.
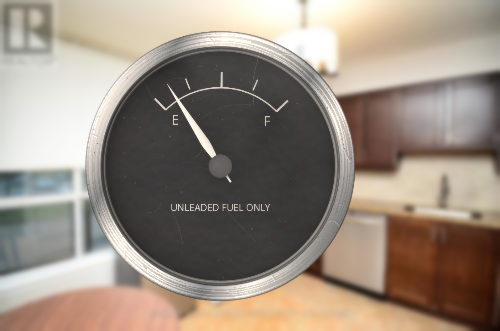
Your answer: 0.125
